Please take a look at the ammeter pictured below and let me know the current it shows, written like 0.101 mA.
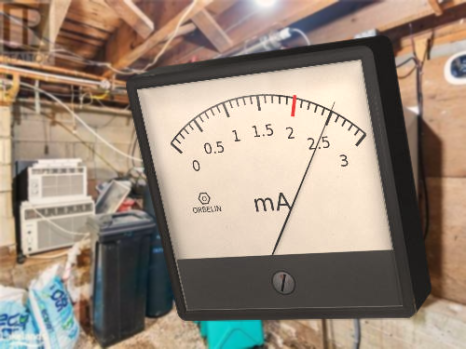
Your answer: 2.5 mA
